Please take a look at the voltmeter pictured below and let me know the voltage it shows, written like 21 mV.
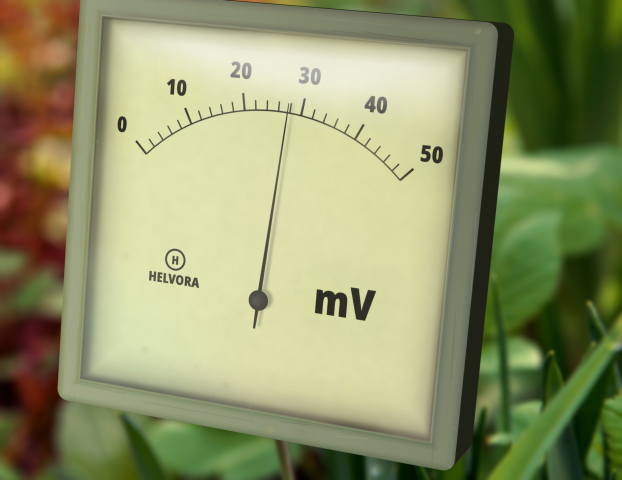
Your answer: 28 mV
